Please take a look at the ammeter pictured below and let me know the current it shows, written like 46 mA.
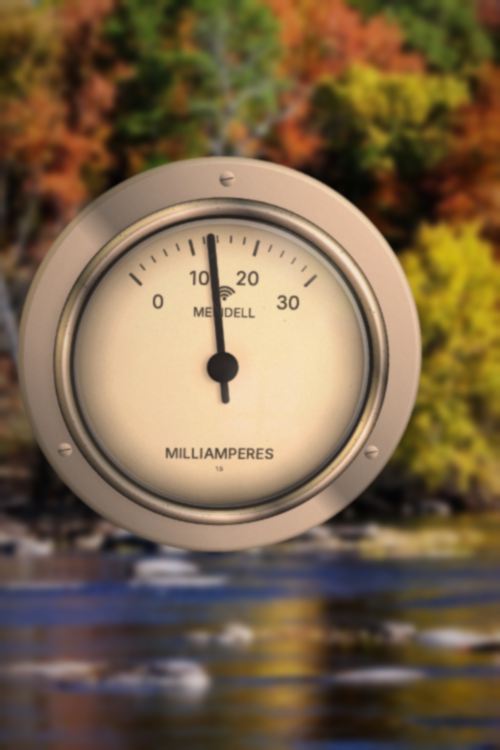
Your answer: 13 mA
